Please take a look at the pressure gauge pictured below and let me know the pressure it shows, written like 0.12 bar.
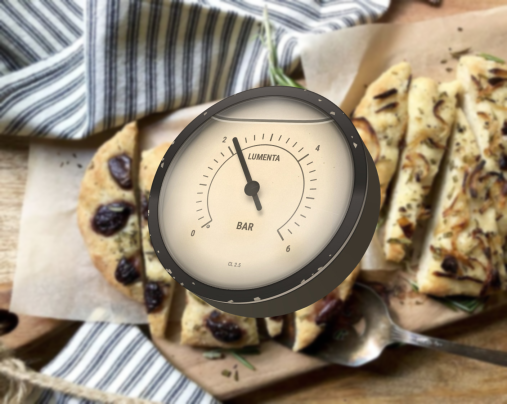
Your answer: 2.2 bar
